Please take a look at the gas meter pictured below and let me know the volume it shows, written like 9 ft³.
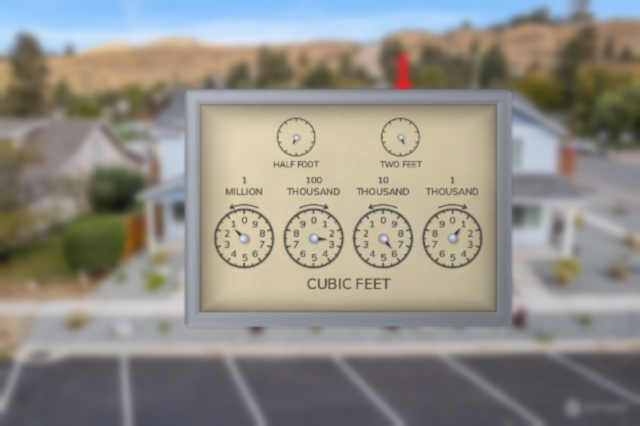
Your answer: 126100 ft³
